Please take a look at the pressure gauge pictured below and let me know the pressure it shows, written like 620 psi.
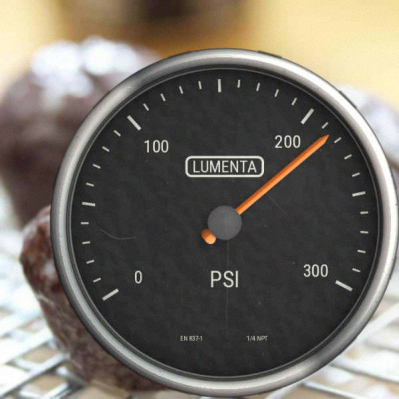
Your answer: 215 psi
